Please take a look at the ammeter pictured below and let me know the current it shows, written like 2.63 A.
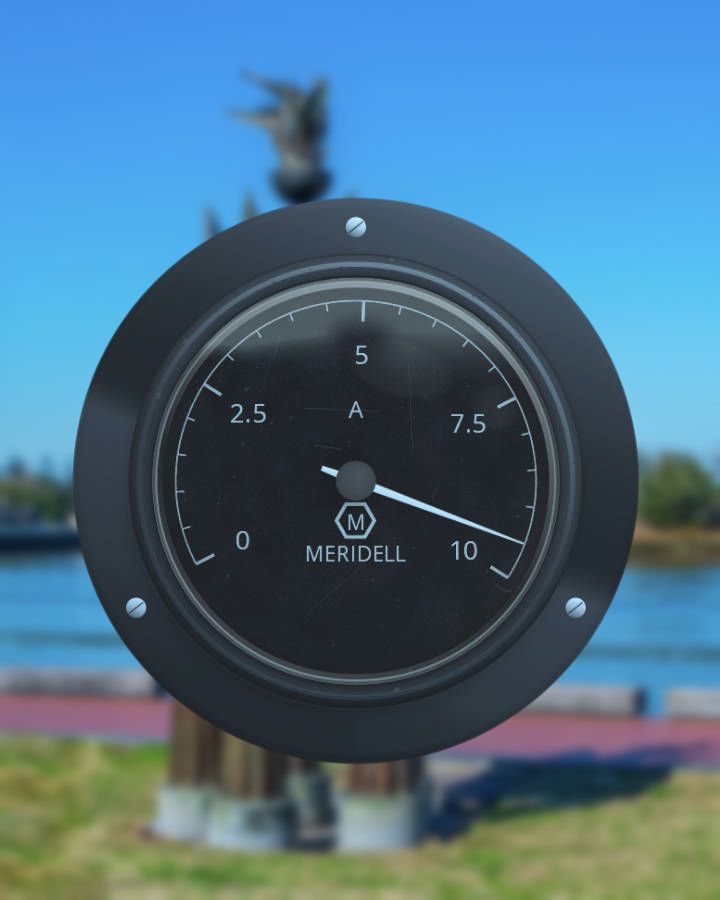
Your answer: 9.5 A
